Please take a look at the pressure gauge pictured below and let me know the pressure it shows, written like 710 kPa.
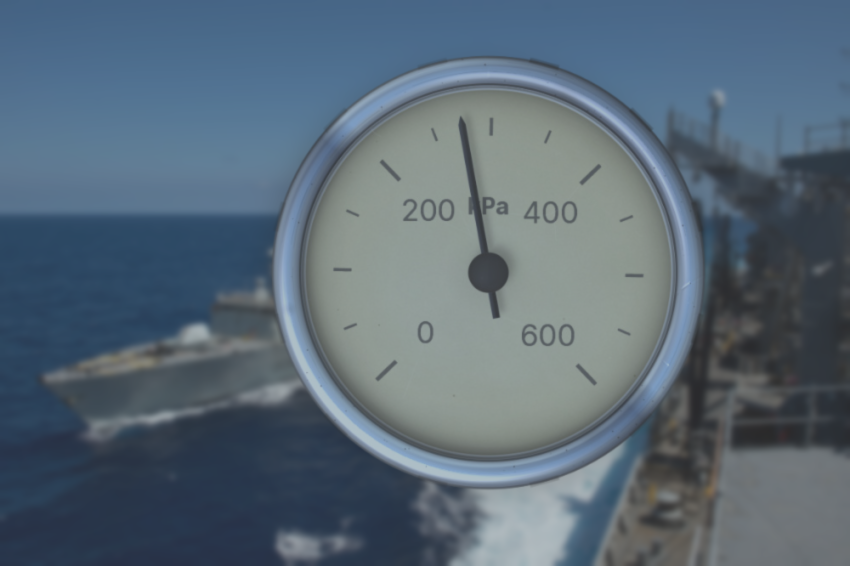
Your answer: 275 kPa
